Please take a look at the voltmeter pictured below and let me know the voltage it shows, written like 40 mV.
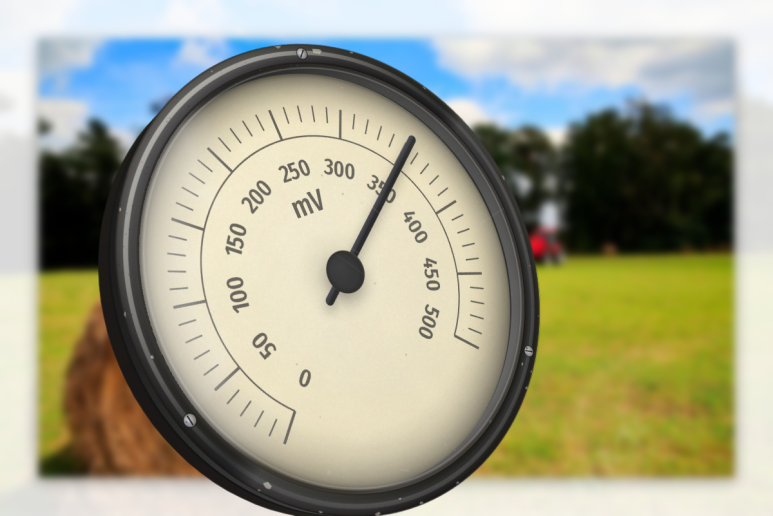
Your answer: 350 mV
